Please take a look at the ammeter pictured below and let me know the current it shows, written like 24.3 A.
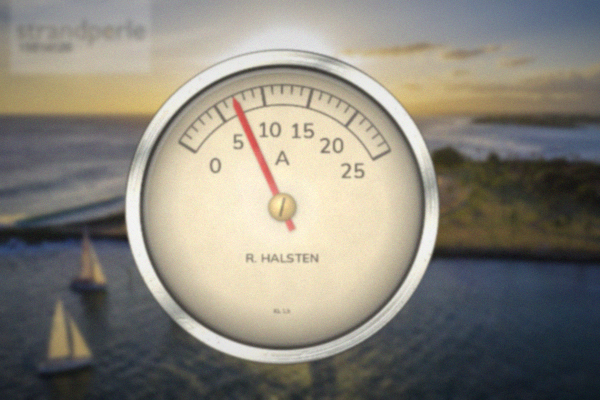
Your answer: 7 A
